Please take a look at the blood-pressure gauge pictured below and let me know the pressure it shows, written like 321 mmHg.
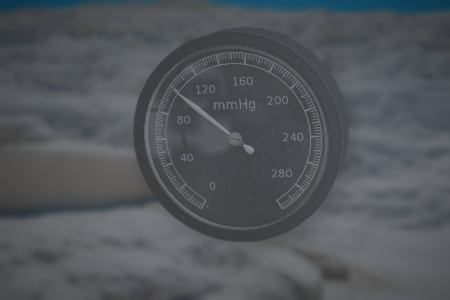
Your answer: 100 mmHg
